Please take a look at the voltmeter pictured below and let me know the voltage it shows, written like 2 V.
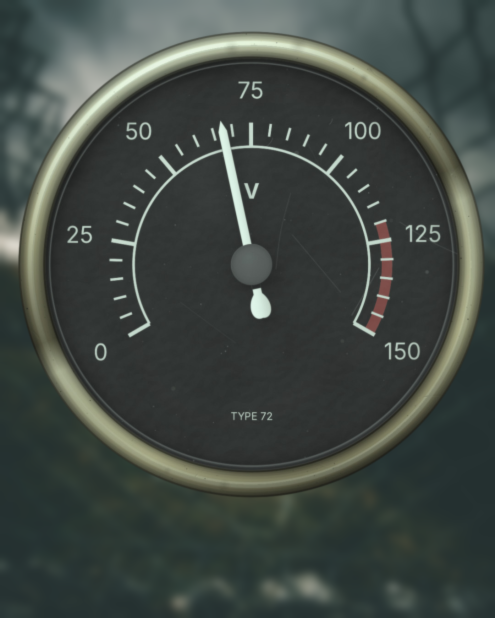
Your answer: 67.5 V
